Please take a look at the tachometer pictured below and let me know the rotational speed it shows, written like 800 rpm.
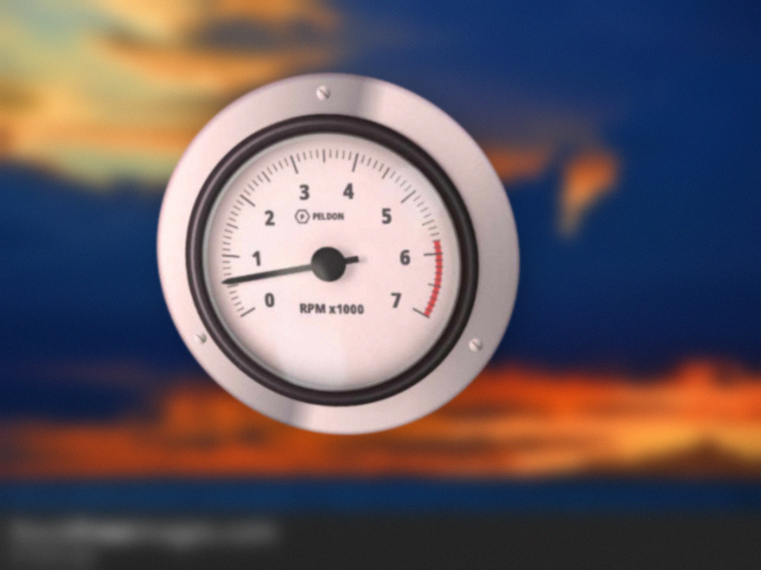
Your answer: 600 rpm
